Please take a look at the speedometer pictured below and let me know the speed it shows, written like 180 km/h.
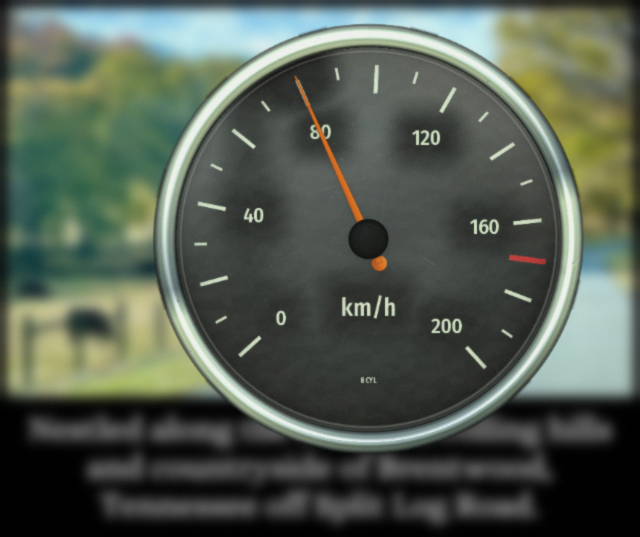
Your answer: 80 km/h
